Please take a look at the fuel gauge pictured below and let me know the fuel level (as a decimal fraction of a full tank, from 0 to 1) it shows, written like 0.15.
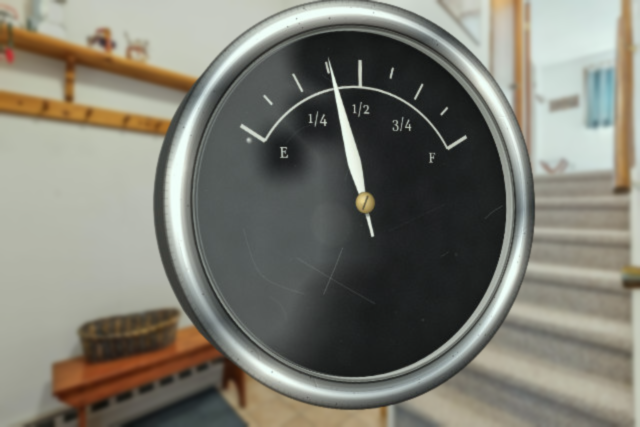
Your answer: 0.375
